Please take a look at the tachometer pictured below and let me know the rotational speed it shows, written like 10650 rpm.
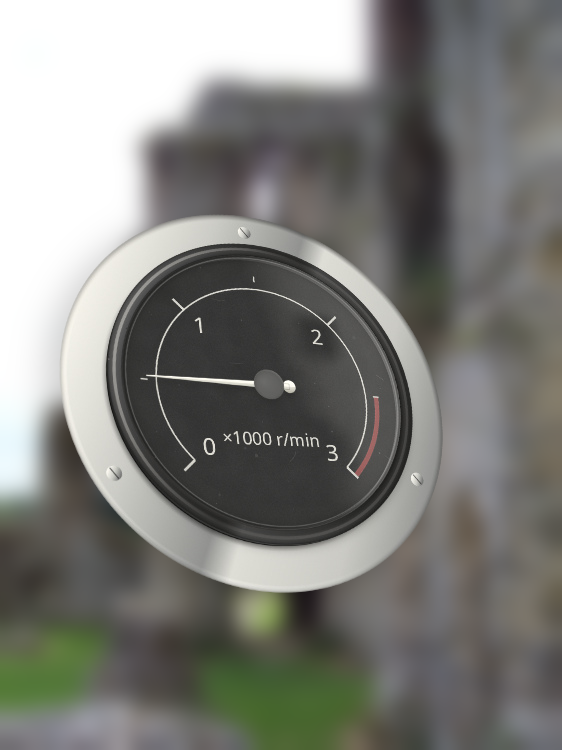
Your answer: 500 rpm
